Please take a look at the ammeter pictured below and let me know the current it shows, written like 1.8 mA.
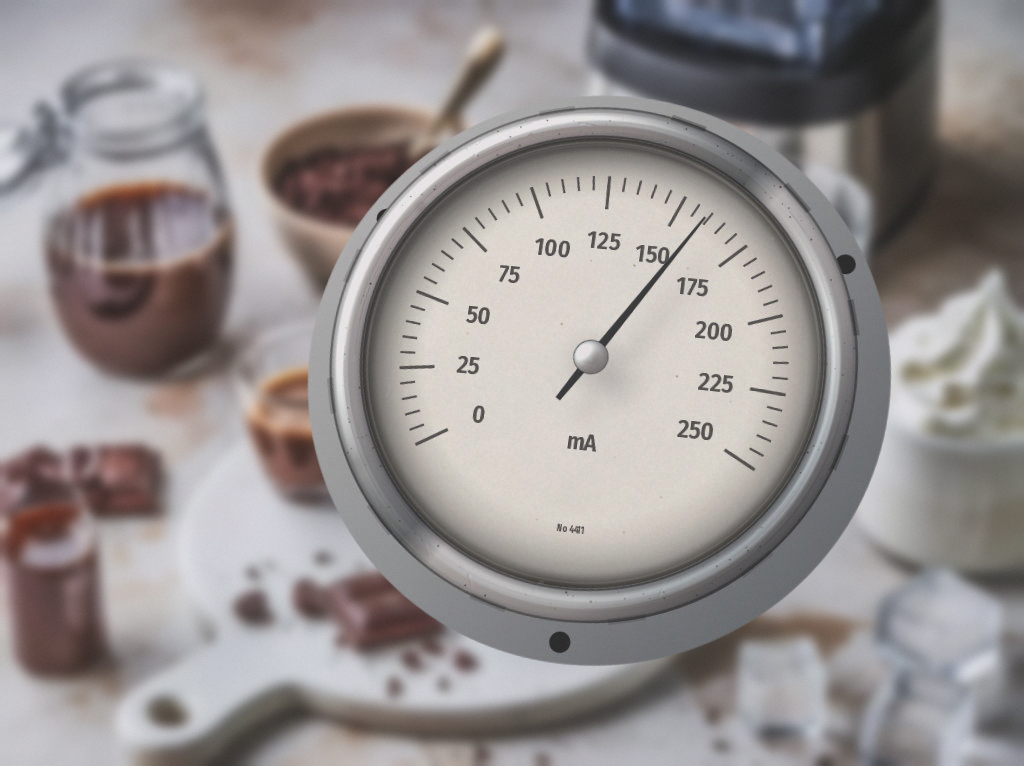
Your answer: 160 mA
